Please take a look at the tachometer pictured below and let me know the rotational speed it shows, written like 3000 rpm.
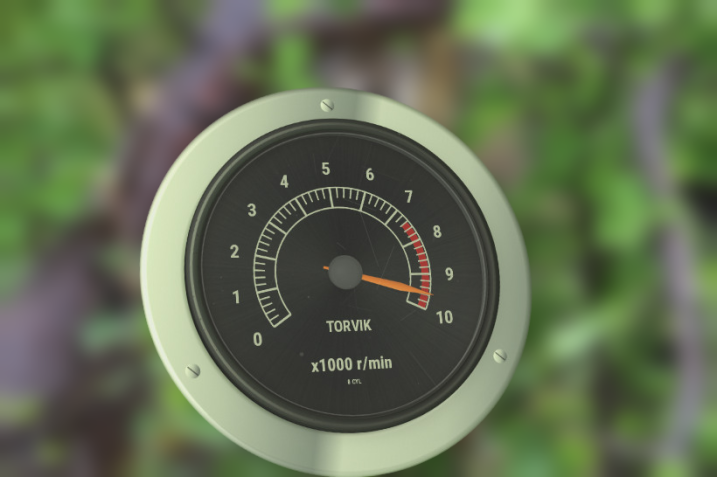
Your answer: 9600 rpm
